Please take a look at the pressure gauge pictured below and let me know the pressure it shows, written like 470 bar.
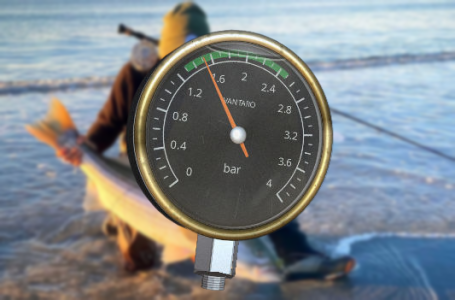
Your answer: 1.5 bar
